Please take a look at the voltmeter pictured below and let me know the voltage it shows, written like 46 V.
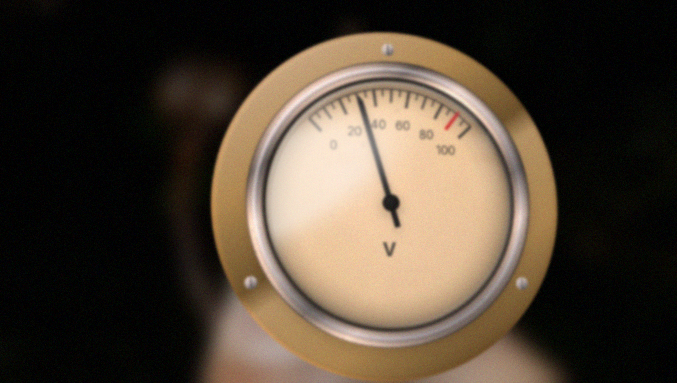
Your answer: 30 V
